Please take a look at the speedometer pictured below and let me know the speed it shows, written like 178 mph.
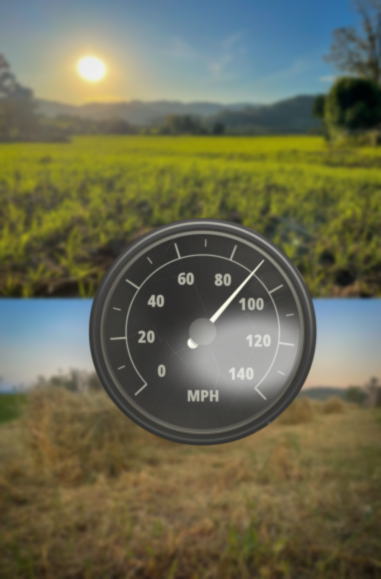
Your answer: 90 mph
